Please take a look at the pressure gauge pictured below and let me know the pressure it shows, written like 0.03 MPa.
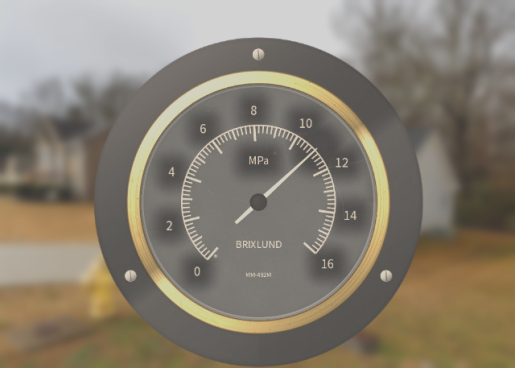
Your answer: 11 MPa
